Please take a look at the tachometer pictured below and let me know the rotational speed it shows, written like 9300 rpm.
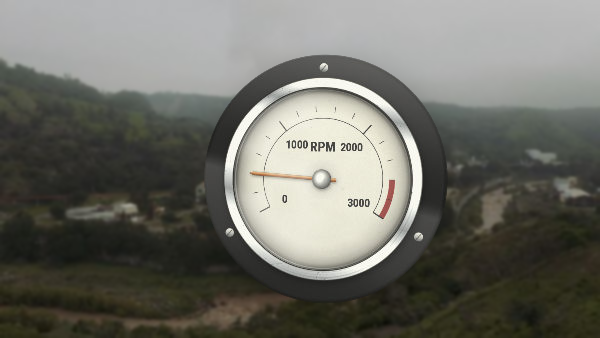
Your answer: 400 rpm
